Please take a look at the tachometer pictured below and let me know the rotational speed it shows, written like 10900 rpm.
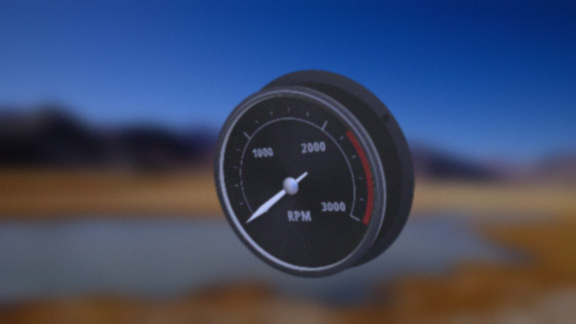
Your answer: 0 rpm
